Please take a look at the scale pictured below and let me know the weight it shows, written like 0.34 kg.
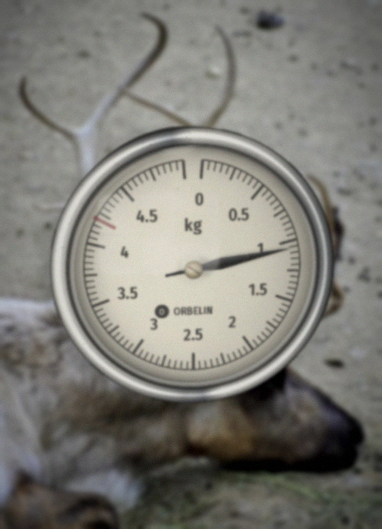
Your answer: 1.05 kg
